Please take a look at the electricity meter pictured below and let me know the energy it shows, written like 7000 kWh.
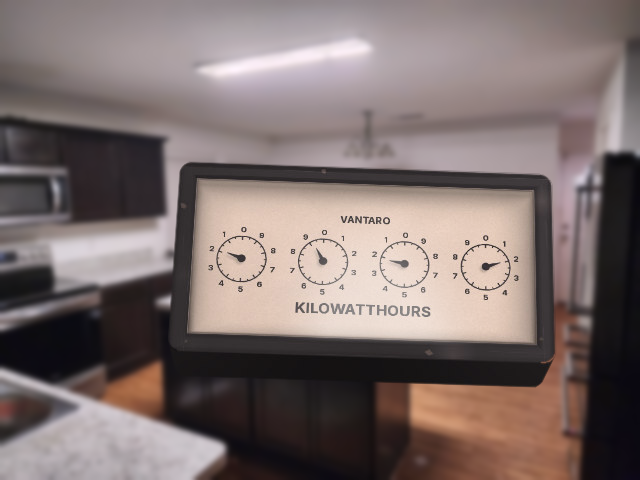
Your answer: 1922 kWh
